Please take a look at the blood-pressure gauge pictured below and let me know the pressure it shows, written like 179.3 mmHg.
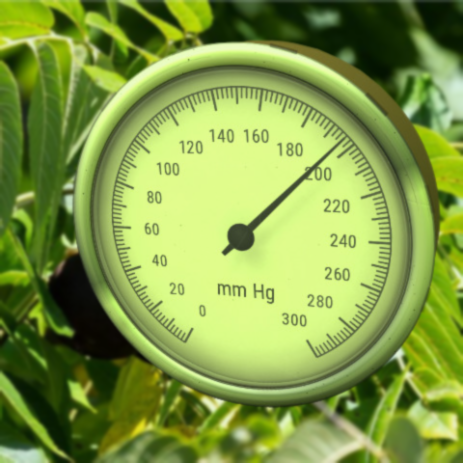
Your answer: 196 mmHg
